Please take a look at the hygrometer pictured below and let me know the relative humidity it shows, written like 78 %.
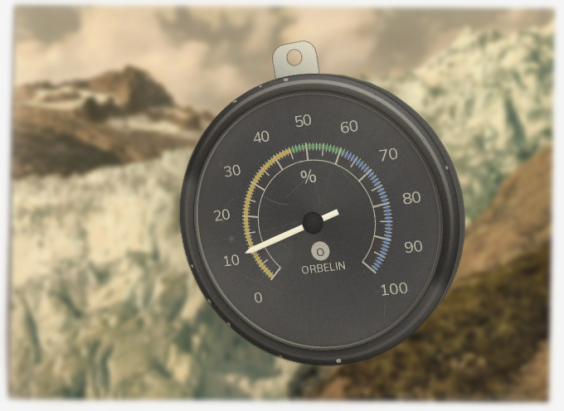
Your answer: 10 %
